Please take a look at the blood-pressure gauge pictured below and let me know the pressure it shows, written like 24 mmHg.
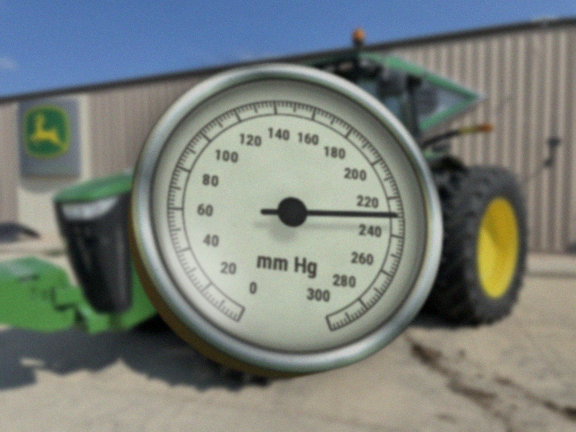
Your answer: 230 mmHg
